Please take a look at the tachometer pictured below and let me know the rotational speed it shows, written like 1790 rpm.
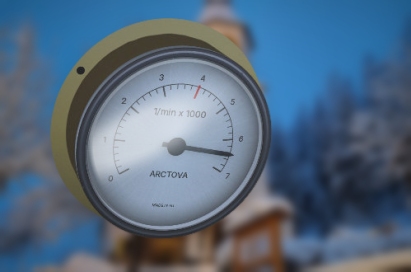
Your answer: 6400 rpm
